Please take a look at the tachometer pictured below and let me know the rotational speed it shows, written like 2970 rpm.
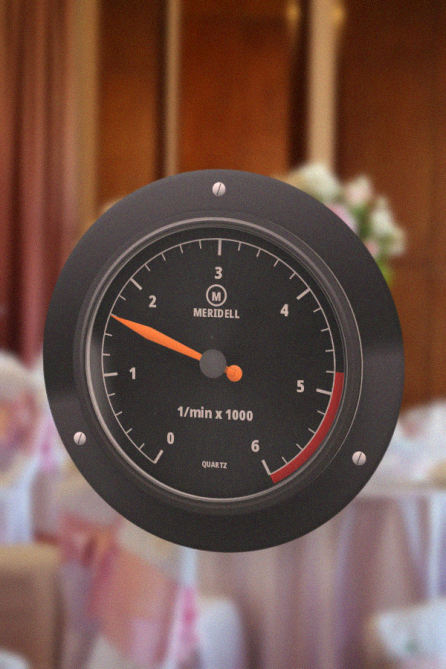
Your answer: 1600 rpm
